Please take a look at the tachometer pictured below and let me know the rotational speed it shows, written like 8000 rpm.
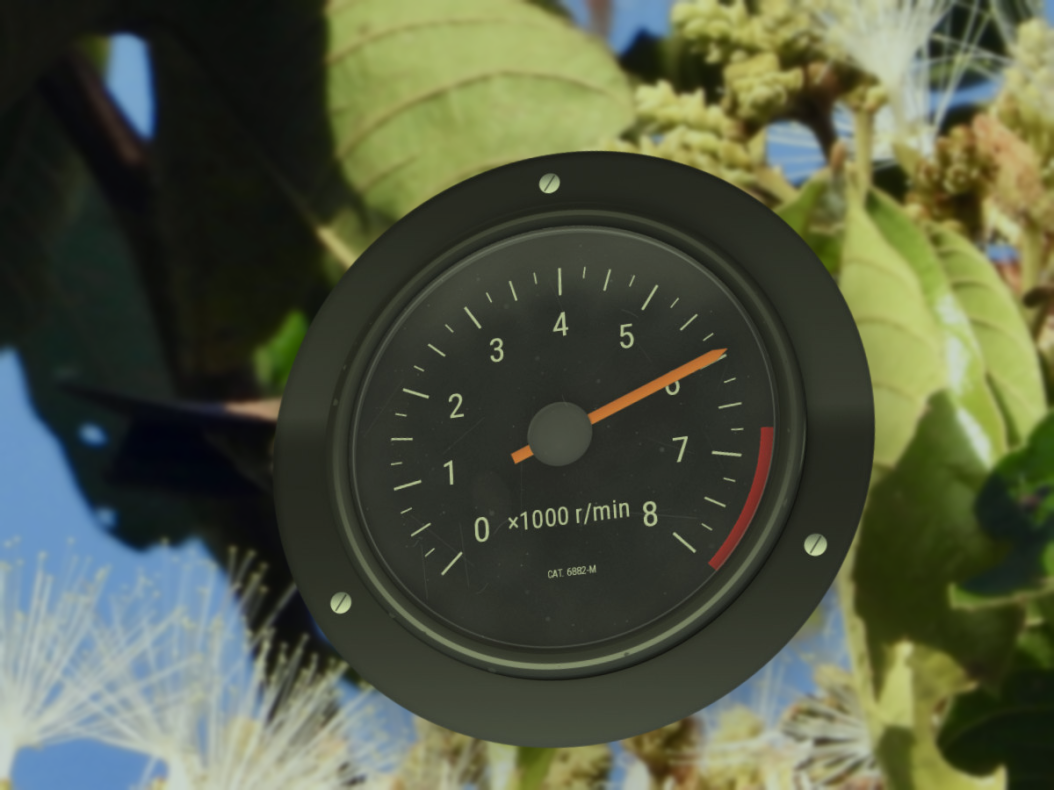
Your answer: 6000 rpm
